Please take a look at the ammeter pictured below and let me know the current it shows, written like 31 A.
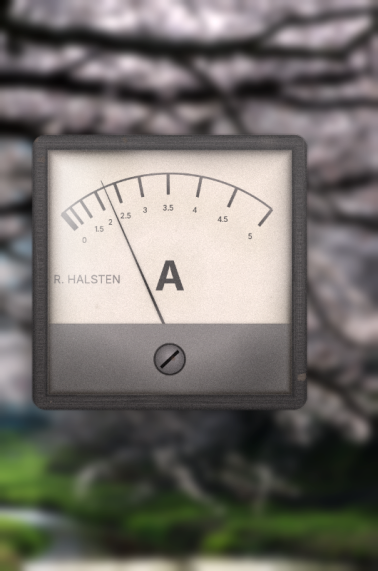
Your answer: 2.25 A
